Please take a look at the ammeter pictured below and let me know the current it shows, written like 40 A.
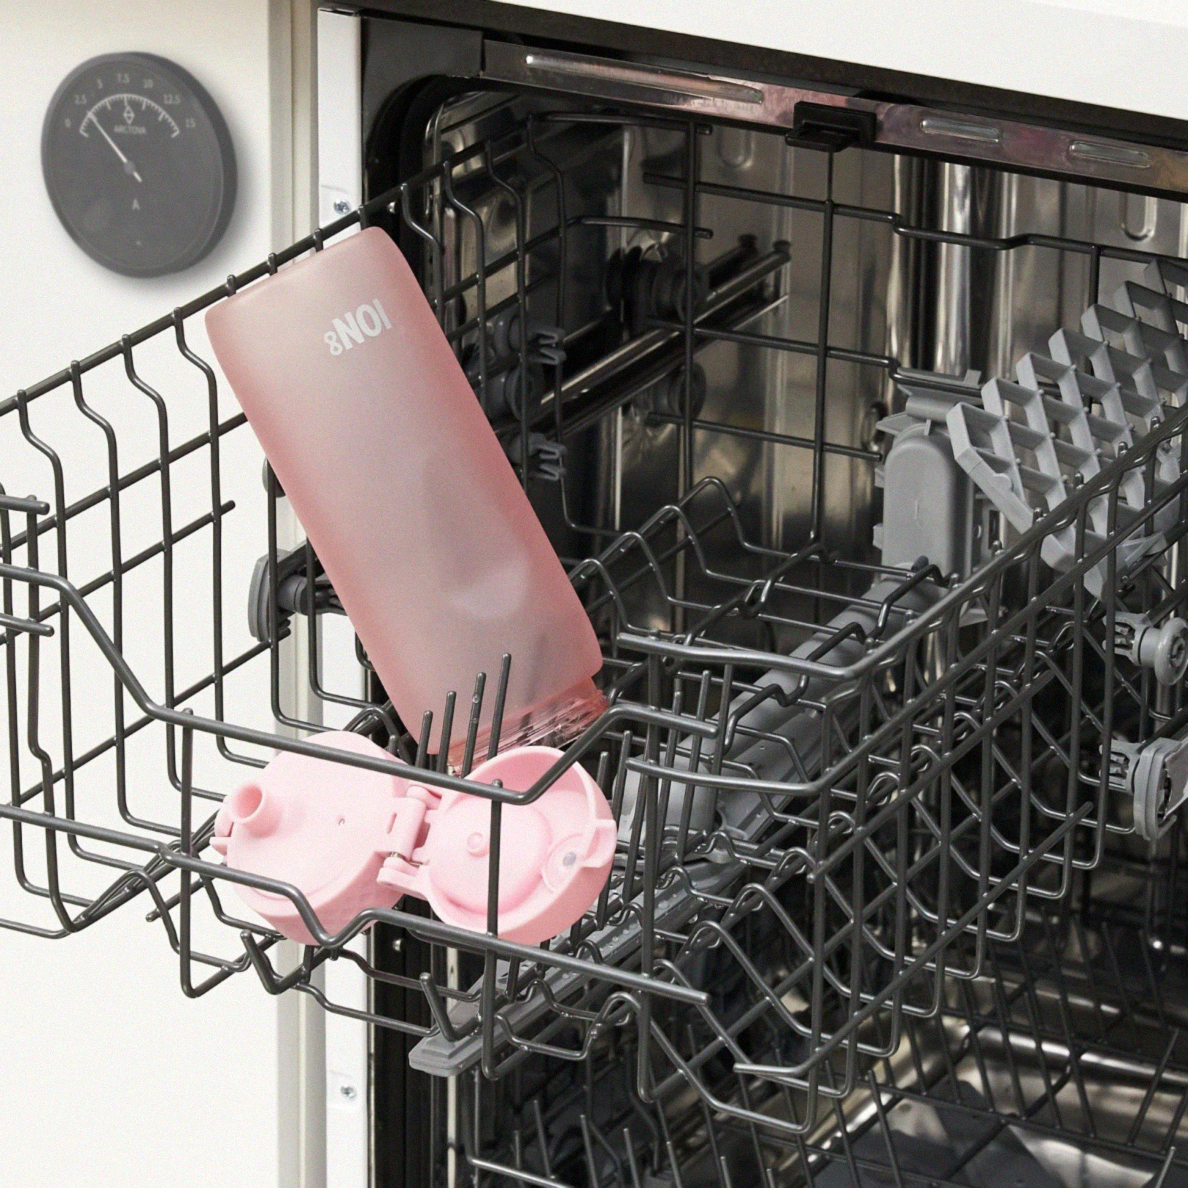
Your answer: 2.5 A
